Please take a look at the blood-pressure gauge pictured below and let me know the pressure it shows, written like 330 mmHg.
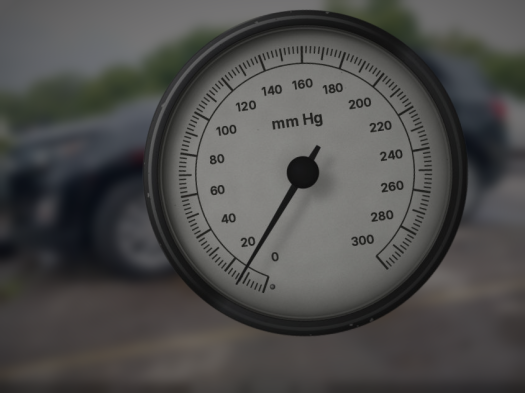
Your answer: 12 mmHg
